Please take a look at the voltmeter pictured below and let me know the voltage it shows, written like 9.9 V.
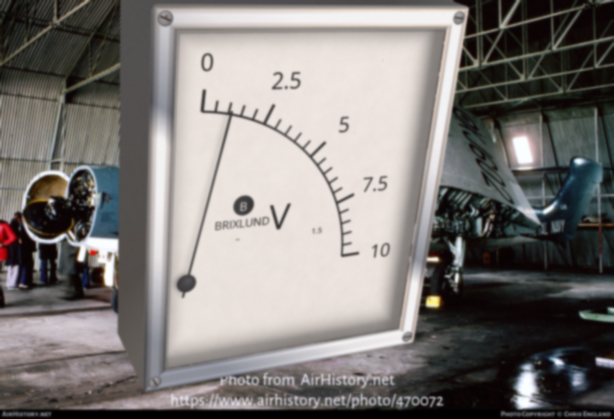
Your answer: 1 V
